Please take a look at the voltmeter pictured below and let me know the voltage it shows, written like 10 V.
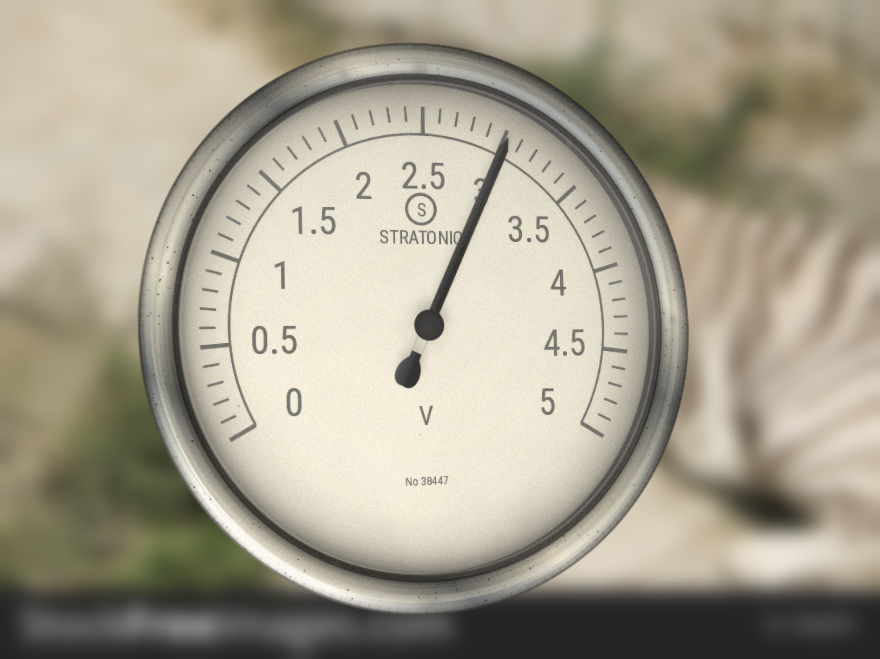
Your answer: 3 V
